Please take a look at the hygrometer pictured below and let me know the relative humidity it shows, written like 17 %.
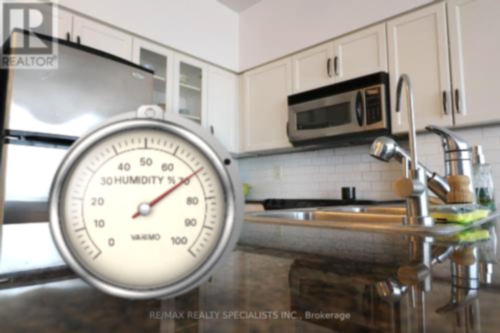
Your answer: 70 %
